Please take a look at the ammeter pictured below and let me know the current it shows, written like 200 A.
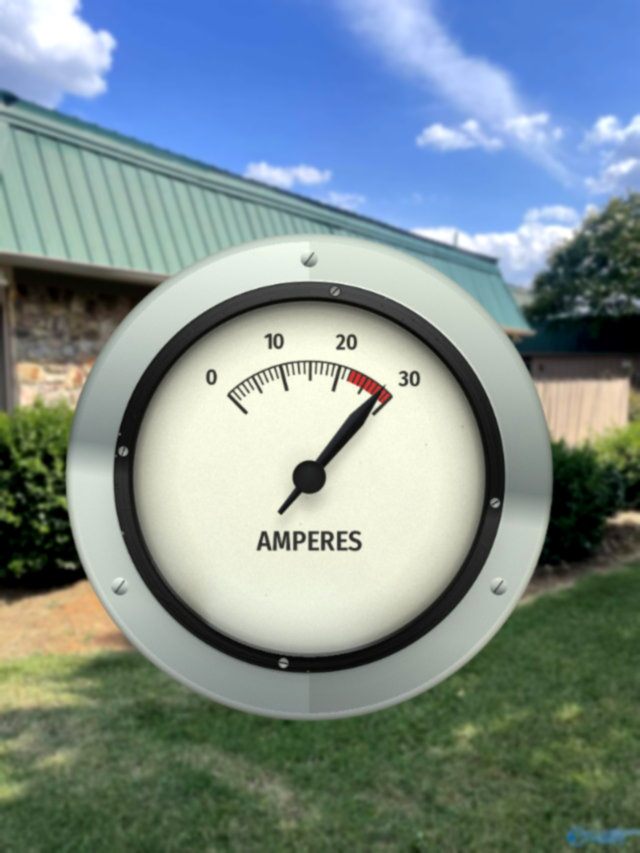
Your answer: 28 A
